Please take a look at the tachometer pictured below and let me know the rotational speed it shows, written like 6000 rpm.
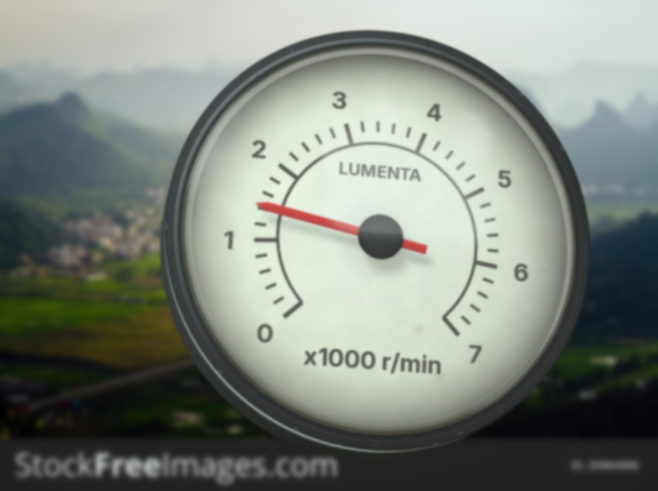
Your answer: 1400 rpm
